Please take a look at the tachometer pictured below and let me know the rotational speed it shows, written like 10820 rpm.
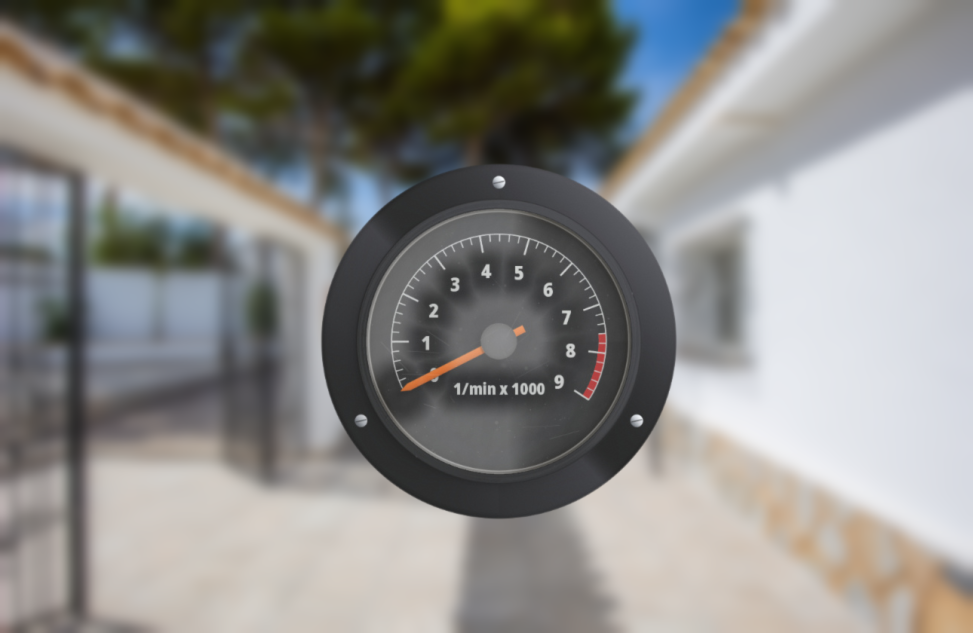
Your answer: 0 rpm
